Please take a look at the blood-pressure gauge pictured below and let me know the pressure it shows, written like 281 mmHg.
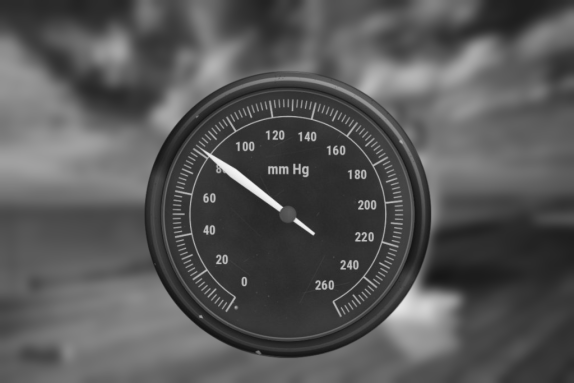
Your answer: 82 mmHg
